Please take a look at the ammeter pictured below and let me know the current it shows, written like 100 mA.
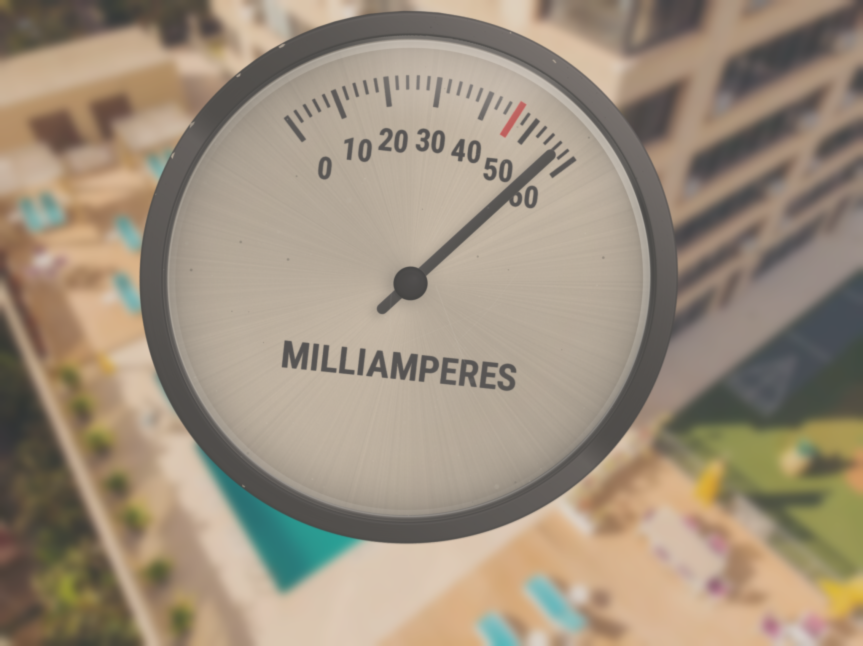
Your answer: 56 mA
